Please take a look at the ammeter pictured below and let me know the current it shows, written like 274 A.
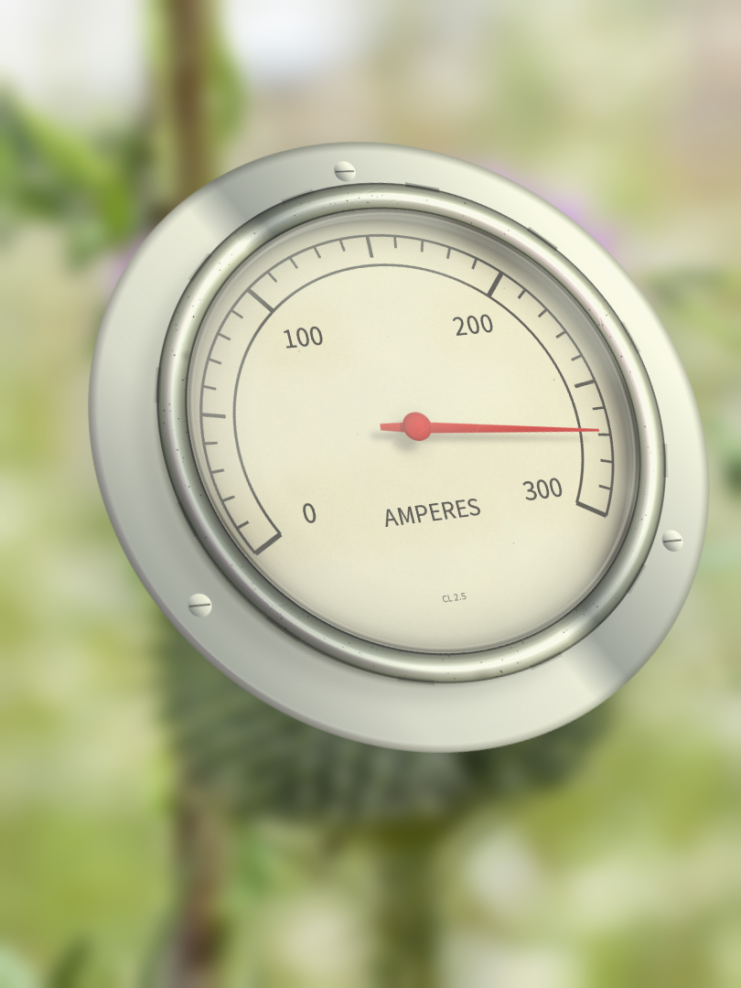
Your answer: 270 A
